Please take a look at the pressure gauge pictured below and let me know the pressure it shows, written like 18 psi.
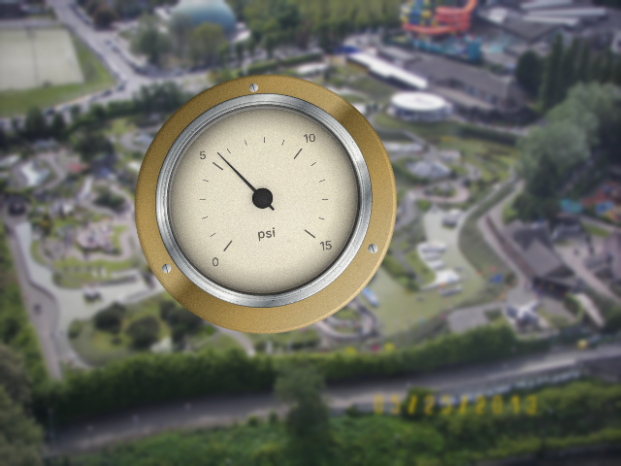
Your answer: 5.5 psi
